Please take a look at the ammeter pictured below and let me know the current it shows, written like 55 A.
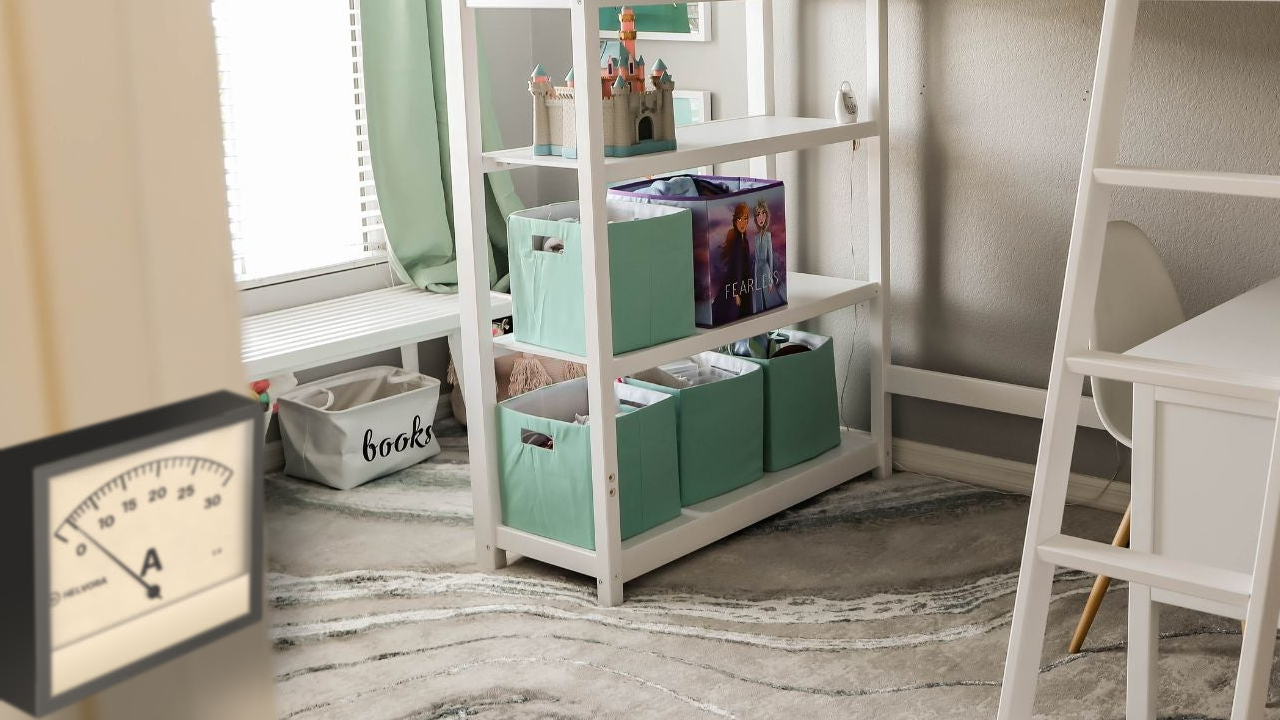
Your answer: 5 A
